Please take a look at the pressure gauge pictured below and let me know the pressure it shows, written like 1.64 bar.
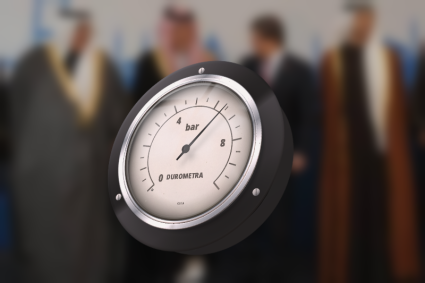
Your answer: 6.5 bar
